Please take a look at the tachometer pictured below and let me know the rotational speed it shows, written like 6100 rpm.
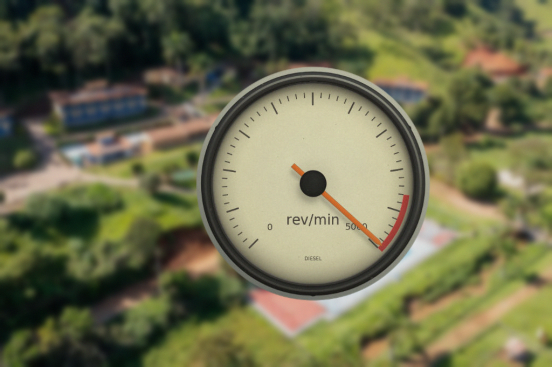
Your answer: 4950 rpm
